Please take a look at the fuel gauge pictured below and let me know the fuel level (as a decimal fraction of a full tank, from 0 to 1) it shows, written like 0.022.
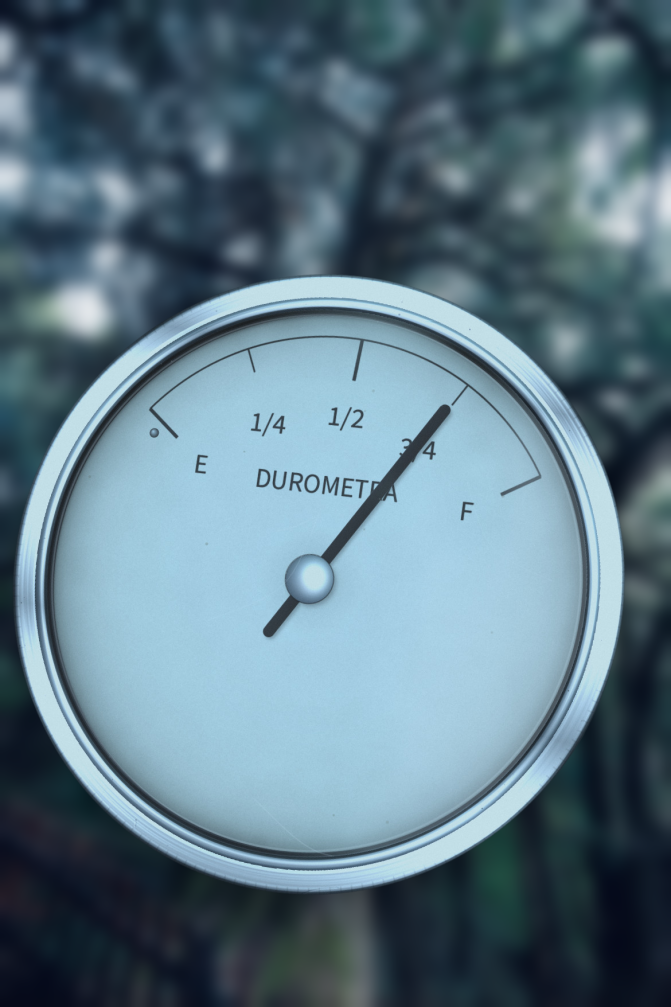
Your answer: 0.75
